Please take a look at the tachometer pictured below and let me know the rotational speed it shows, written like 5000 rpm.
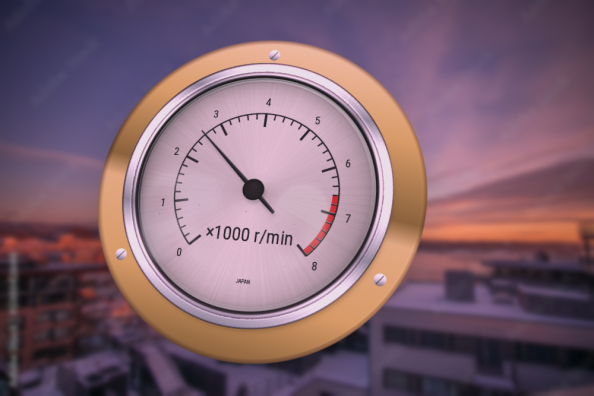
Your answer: 2600 rpm
